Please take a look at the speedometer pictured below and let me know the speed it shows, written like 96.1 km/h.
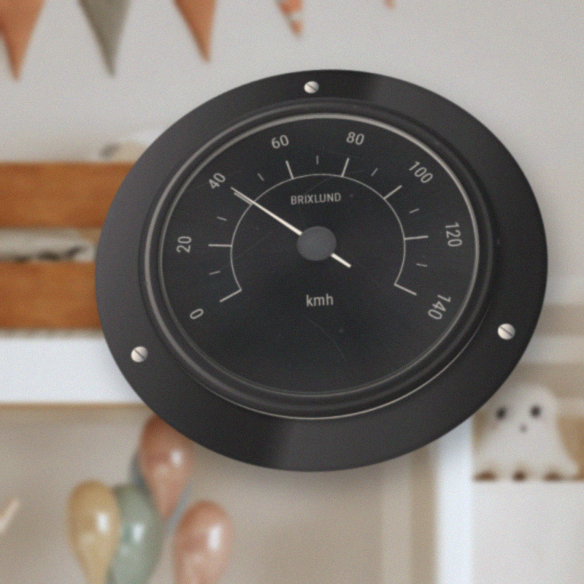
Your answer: 40 km/h
